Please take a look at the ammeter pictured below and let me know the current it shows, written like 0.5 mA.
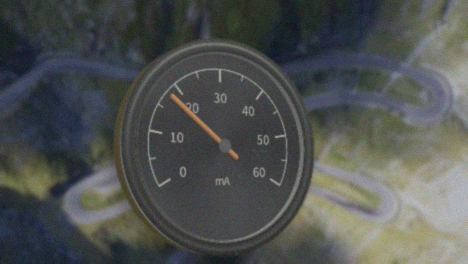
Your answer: 17.5 mA
